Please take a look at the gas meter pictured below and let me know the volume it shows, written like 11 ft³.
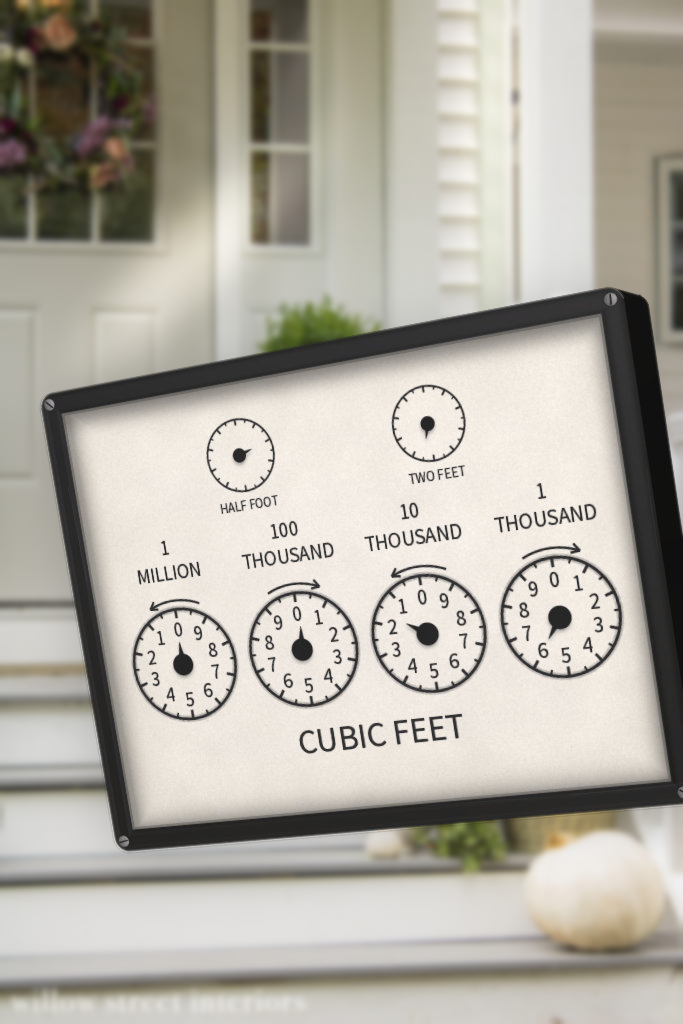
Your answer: 1600 ft³
